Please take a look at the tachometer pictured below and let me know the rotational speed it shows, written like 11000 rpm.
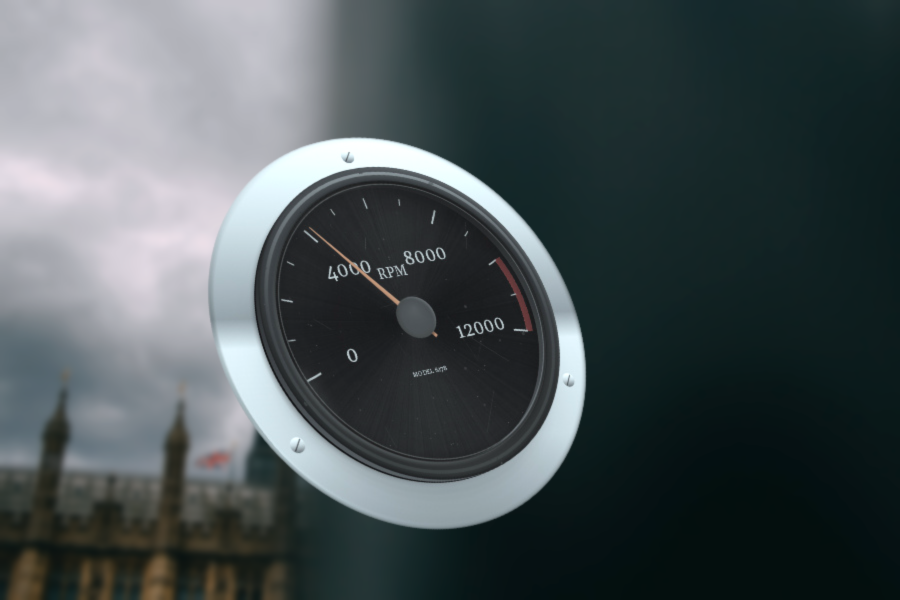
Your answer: 4000 rpm
